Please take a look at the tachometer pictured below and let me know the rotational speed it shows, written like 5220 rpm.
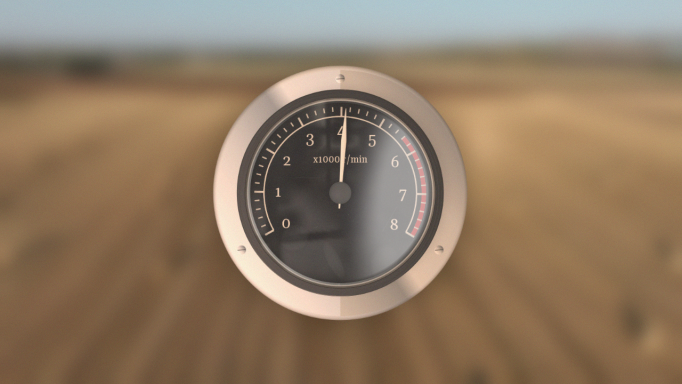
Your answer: 4100 rpm
